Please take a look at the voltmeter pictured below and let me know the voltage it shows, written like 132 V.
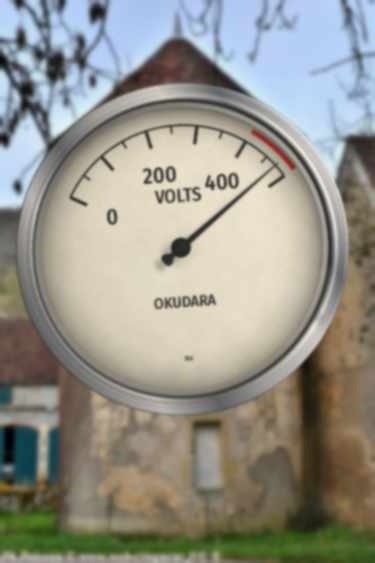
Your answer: 475 V
